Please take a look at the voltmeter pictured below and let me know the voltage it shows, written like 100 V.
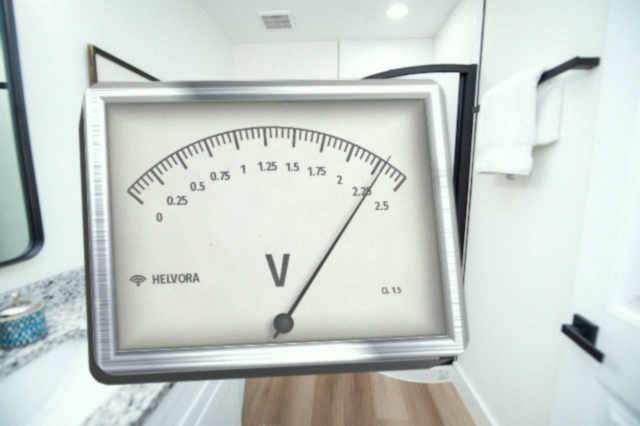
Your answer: 2.3 V
